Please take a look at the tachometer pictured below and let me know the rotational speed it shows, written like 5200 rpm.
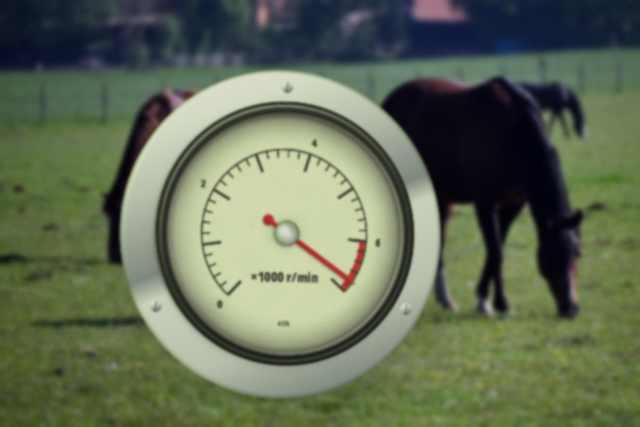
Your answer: 6800 rpm
